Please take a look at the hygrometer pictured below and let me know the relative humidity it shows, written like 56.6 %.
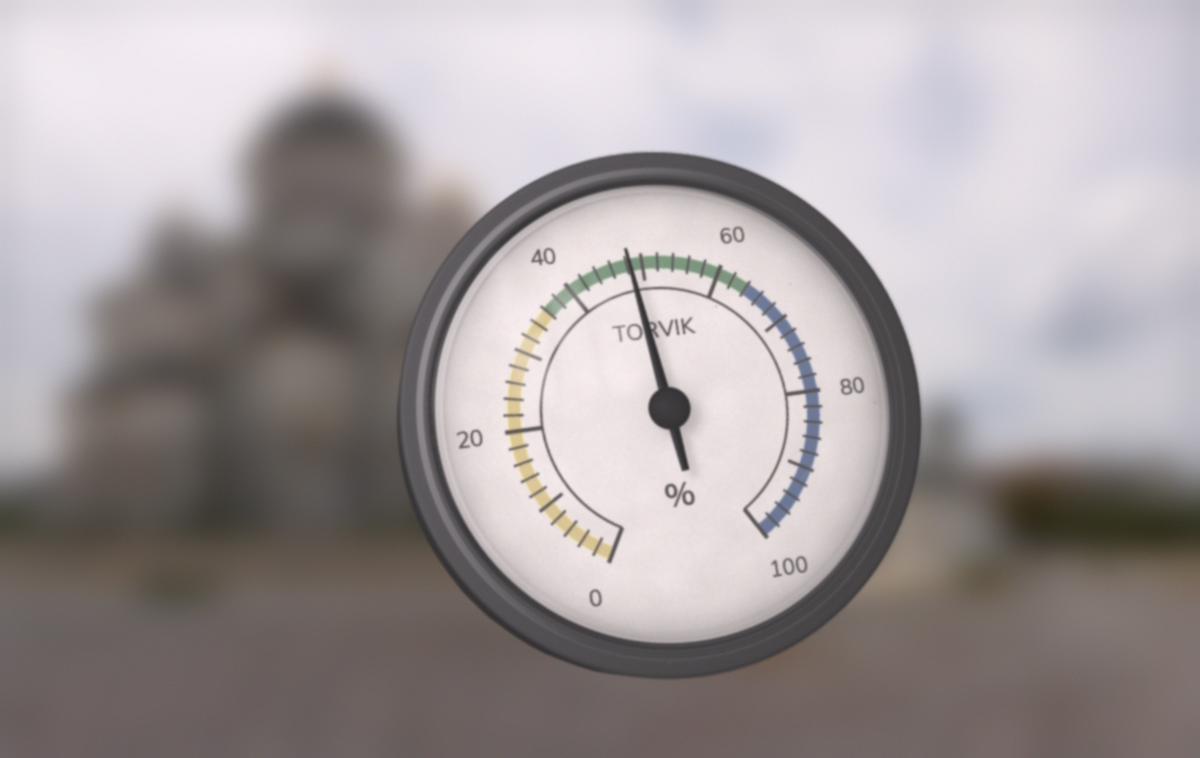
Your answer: 48 %
